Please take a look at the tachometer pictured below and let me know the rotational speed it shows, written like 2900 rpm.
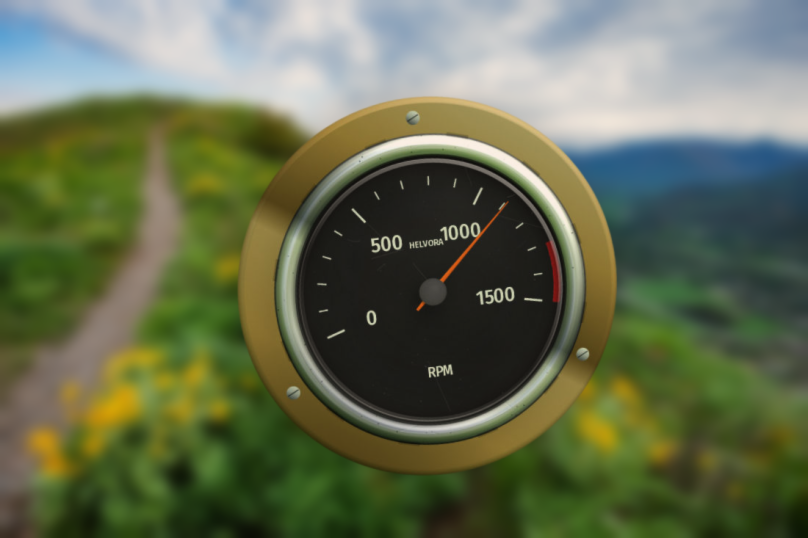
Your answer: 1100 rpm
